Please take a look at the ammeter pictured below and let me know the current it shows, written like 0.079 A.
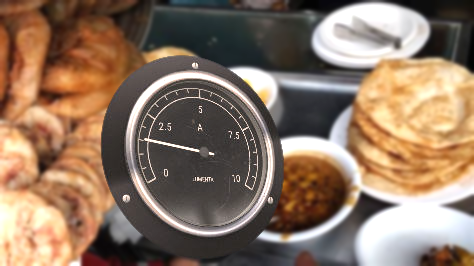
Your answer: 1.5 A
